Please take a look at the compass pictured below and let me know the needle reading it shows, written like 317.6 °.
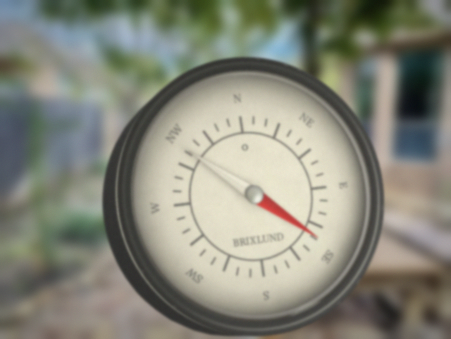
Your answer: 130 °
